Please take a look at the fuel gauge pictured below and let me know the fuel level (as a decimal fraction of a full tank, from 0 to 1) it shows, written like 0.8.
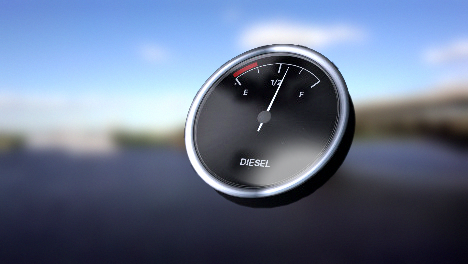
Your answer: 0.625
